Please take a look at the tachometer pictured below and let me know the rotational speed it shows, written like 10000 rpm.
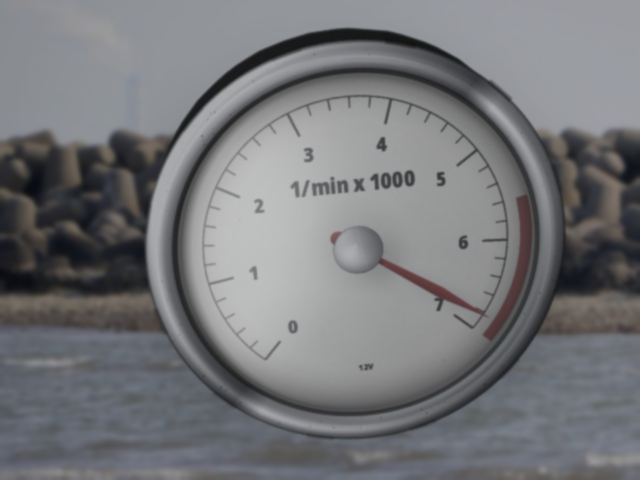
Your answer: 6800 rpm
